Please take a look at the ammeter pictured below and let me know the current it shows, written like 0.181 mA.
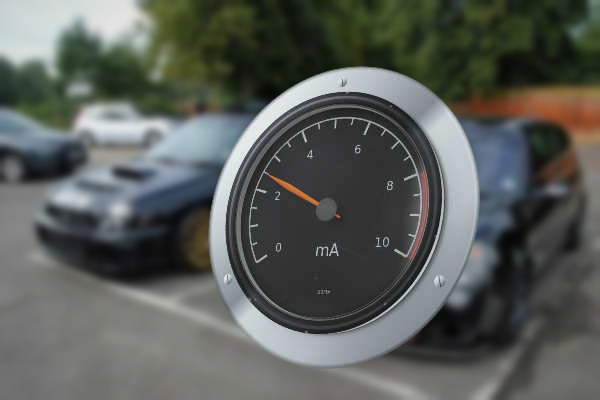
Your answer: 2.5 mA
